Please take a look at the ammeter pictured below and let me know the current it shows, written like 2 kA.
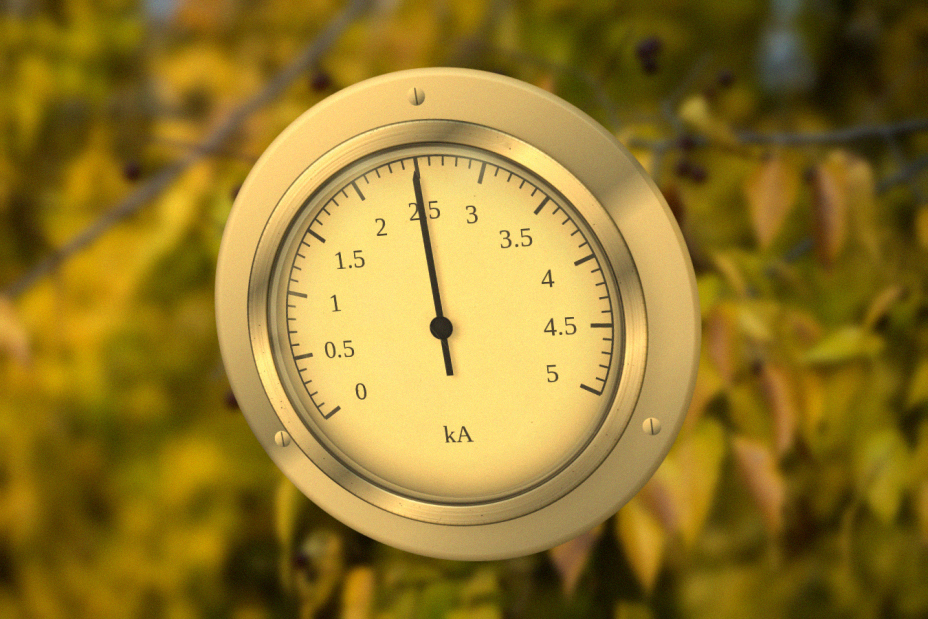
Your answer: 2.5 kA
